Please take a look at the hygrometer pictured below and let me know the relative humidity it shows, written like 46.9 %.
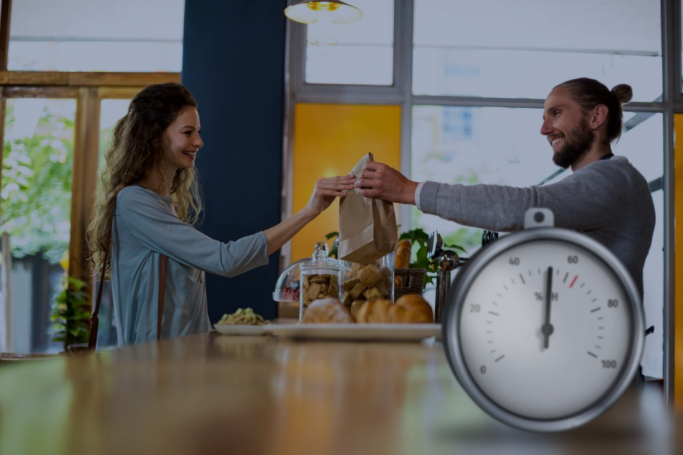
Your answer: 52 %
